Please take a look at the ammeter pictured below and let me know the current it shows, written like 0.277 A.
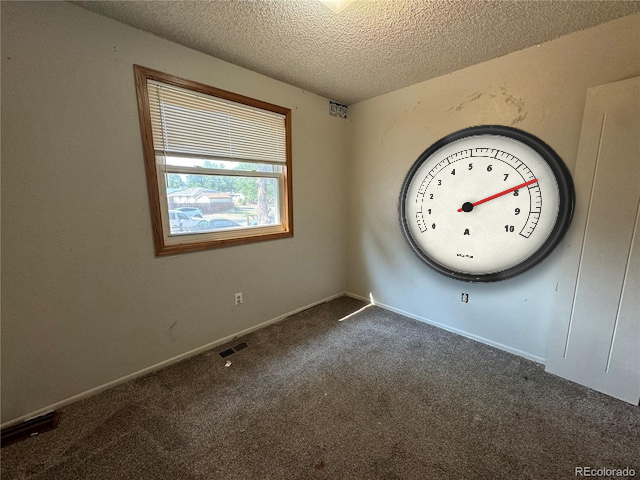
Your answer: 7.8 A
